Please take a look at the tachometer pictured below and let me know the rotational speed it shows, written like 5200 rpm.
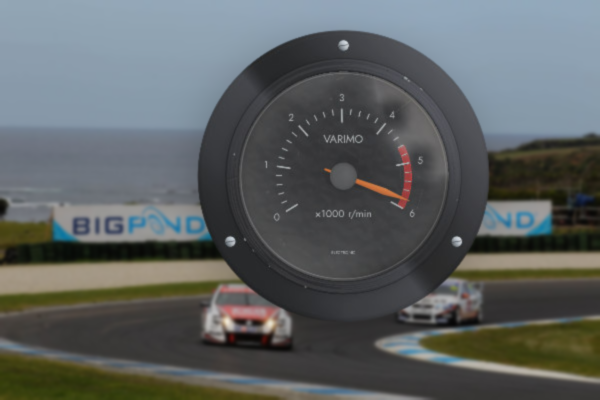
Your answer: 5800 rpm
